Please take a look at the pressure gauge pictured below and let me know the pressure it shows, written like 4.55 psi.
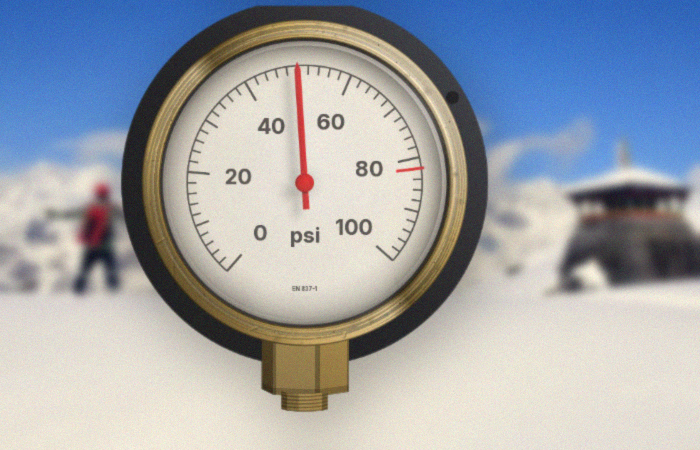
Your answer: 50 psi
